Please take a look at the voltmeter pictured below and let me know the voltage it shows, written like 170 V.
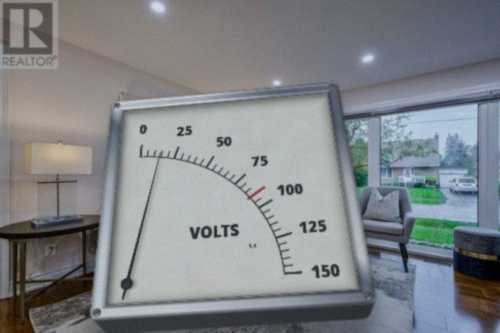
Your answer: 15 V
